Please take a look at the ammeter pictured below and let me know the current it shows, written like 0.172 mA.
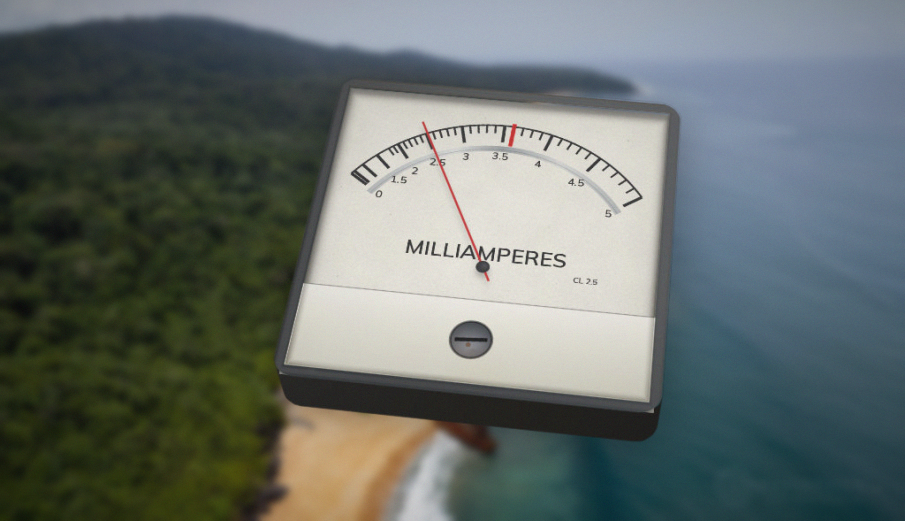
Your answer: 2.5 mA
